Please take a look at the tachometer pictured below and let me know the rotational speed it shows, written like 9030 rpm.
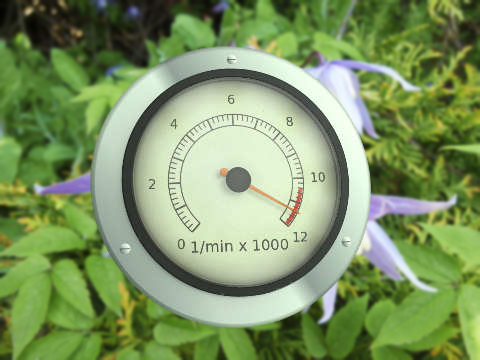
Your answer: 11400 rpm
